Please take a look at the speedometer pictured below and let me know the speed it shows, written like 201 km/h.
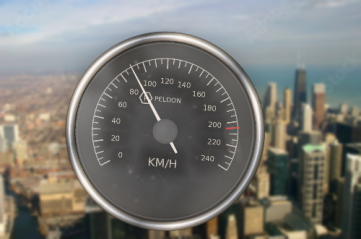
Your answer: 90 km/h
